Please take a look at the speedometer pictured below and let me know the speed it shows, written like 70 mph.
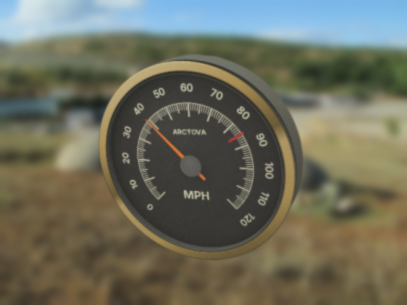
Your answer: 40 mph
